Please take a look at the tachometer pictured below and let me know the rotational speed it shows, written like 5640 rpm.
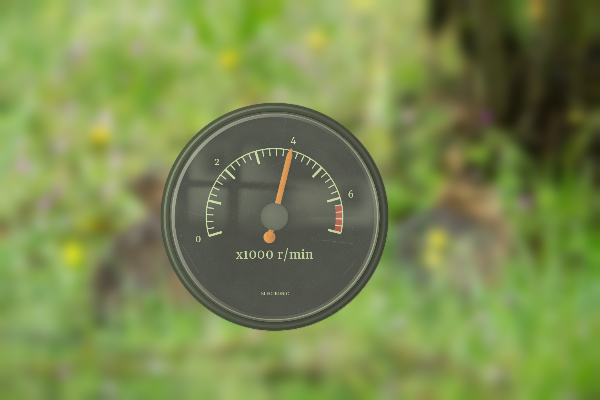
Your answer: 4000 rpm
